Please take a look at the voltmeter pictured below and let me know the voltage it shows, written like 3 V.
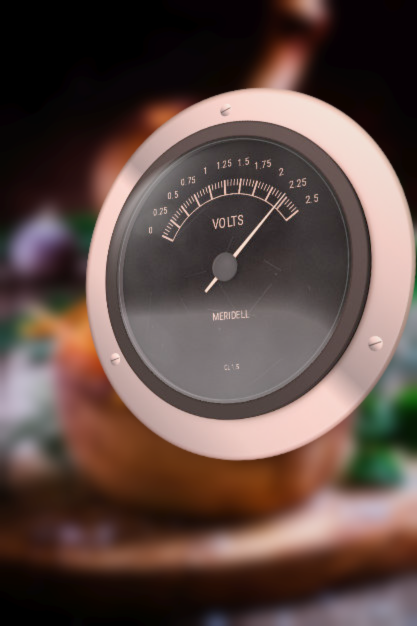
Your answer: 2.25 V
